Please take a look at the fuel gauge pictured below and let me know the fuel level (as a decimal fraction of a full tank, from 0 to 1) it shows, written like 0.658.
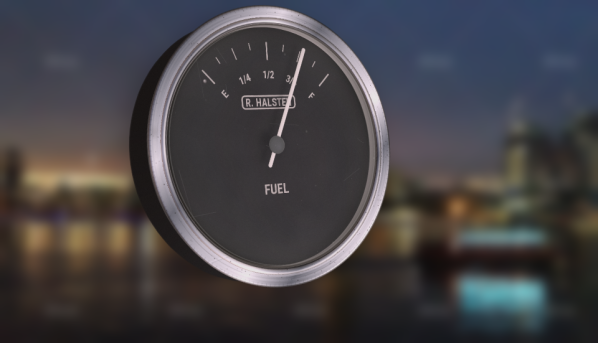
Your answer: 0.75
